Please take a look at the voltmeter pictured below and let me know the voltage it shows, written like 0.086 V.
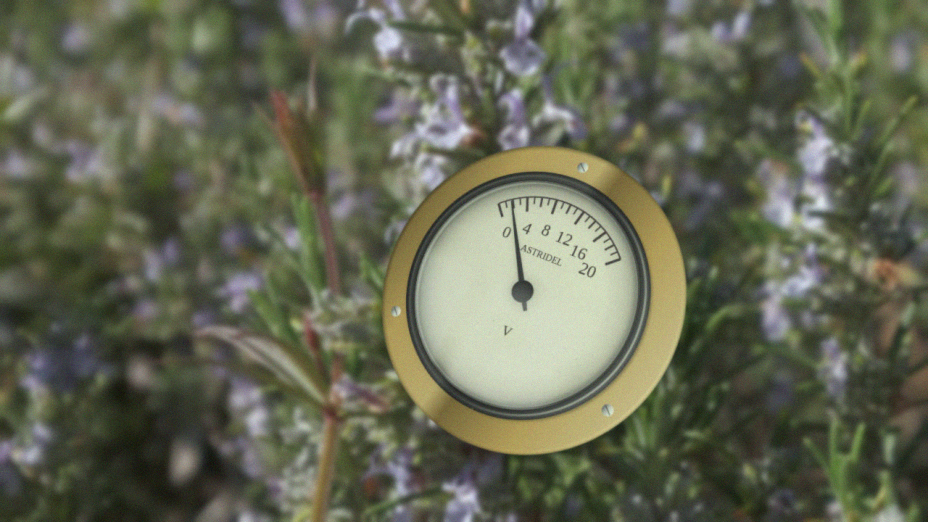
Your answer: 2 V
